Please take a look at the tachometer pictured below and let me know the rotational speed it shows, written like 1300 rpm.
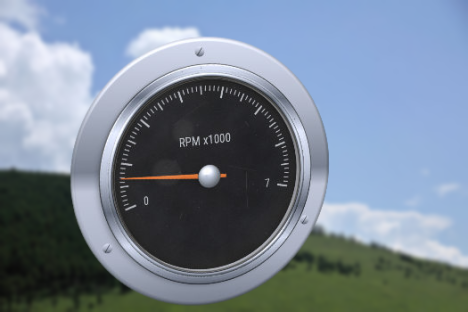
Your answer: 700 rpm
